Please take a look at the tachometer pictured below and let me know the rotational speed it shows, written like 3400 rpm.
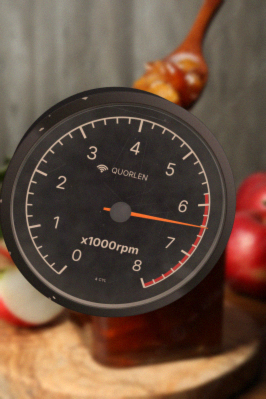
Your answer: 6400 rpm
